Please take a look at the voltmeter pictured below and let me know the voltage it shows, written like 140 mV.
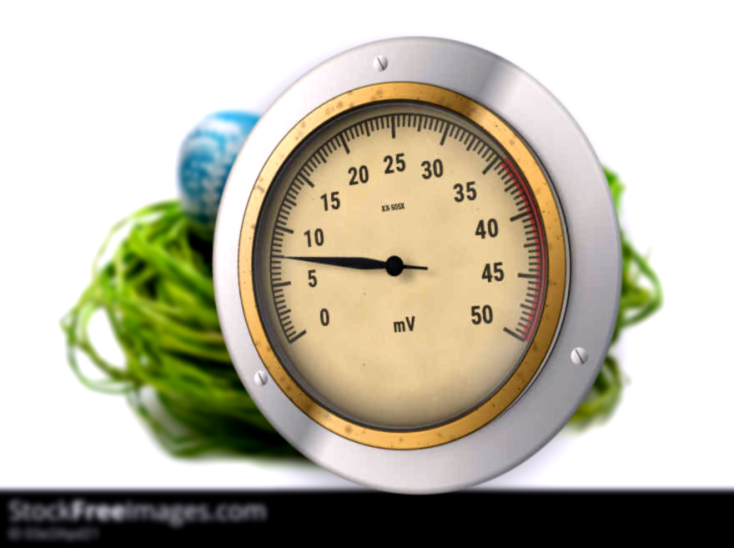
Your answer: 7.5 mV
